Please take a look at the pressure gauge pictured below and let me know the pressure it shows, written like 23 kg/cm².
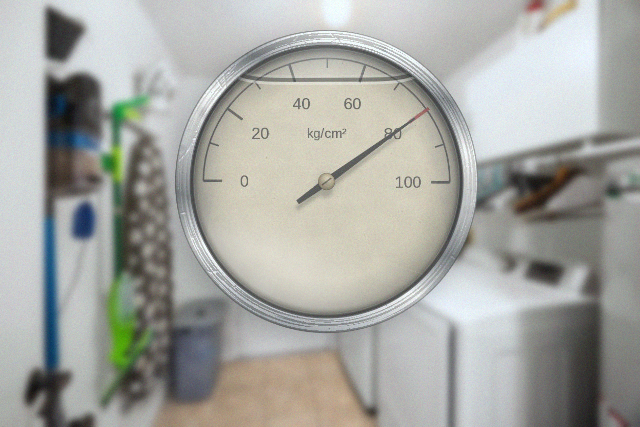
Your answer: 80 kg/cm²
